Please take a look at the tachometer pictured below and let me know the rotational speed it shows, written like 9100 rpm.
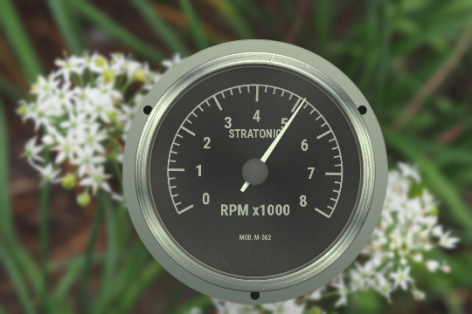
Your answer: 5100 rpm
